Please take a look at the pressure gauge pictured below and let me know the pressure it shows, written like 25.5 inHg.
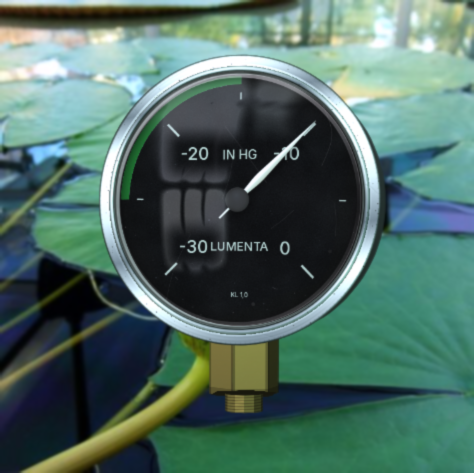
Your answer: -10 inHg
